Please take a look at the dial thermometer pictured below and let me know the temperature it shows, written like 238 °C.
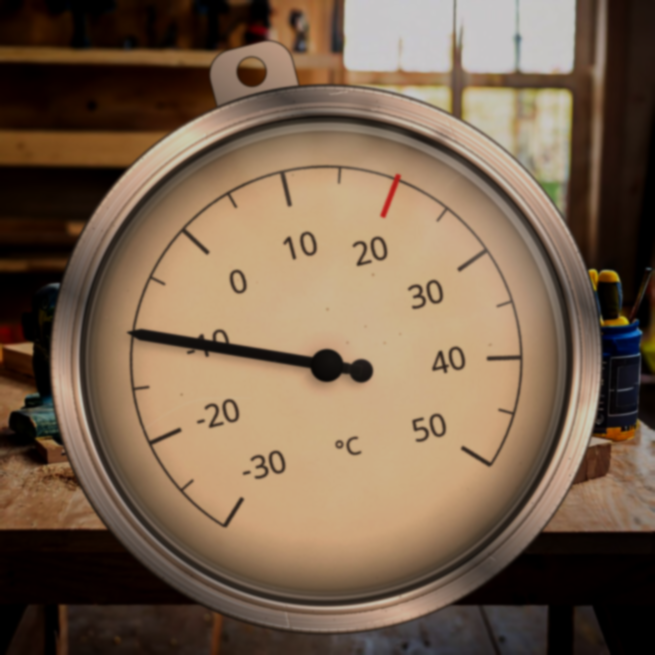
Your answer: -10 °C
